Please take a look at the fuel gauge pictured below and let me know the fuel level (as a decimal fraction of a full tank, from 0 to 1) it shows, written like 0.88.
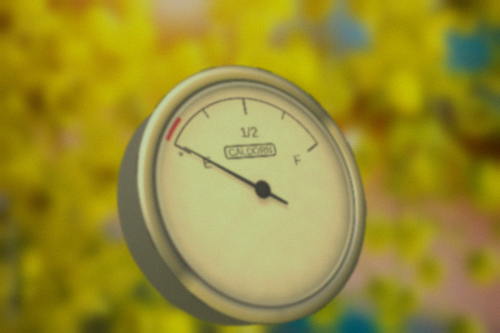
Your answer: 0
